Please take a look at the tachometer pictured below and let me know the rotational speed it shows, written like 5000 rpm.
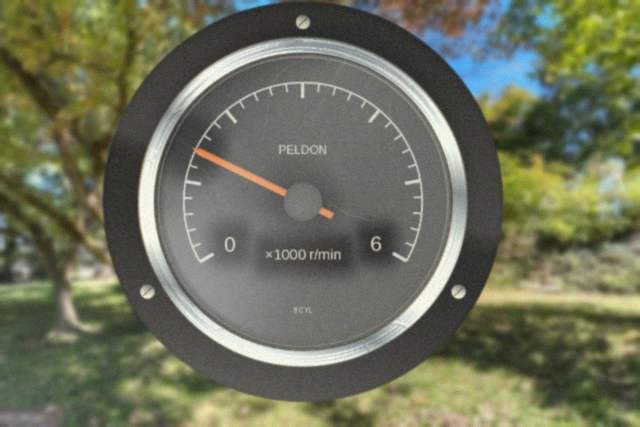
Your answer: 1400 rpm
